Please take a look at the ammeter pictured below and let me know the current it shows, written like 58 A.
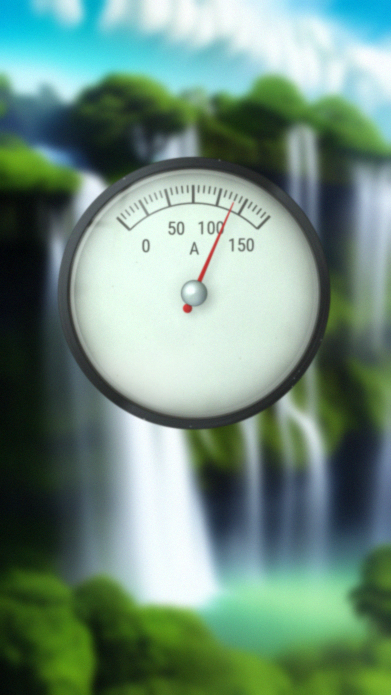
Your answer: 115 A
